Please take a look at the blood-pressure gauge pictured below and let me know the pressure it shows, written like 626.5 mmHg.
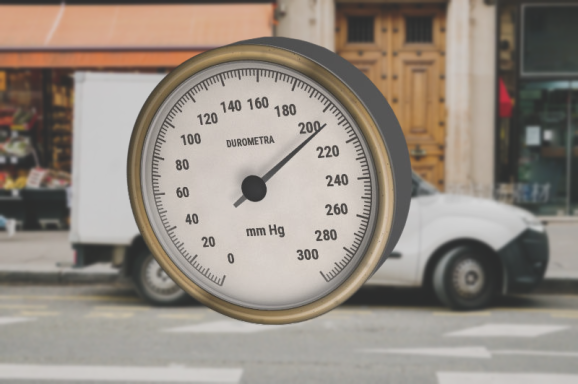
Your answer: 206 mmHg
